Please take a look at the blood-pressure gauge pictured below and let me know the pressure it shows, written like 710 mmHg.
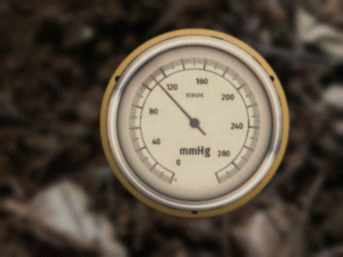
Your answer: 110 mmHg
